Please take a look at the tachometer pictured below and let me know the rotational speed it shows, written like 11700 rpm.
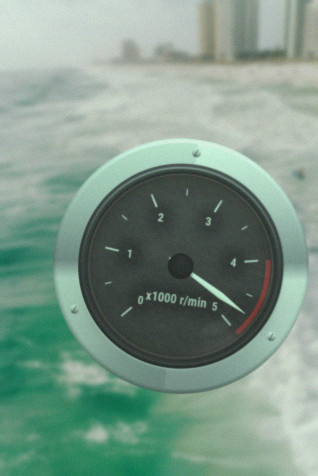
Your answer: 4750 rpm
